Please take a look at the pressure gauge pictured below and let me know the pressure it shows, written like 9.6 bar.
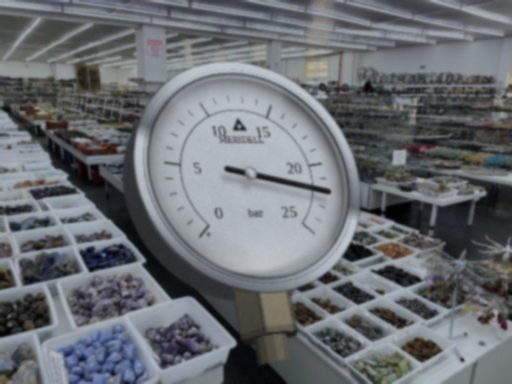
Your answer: 22 bar
